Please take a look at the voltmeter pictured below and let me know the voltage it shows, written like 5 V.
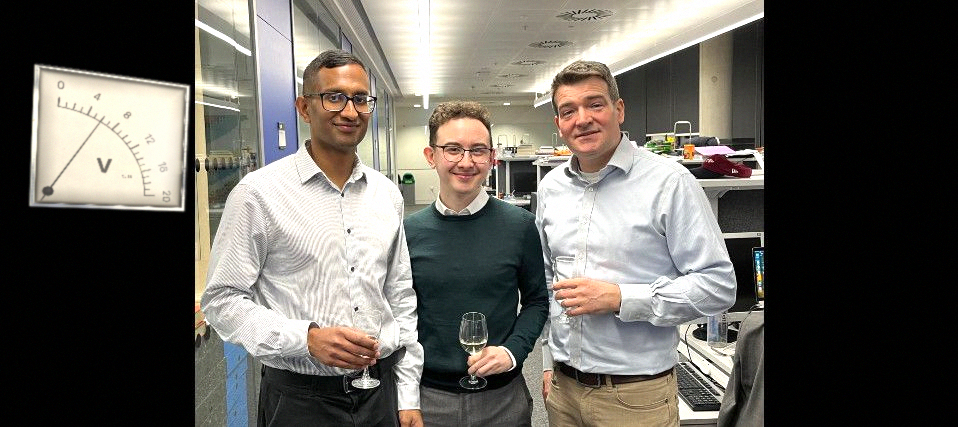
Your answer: 6 V
